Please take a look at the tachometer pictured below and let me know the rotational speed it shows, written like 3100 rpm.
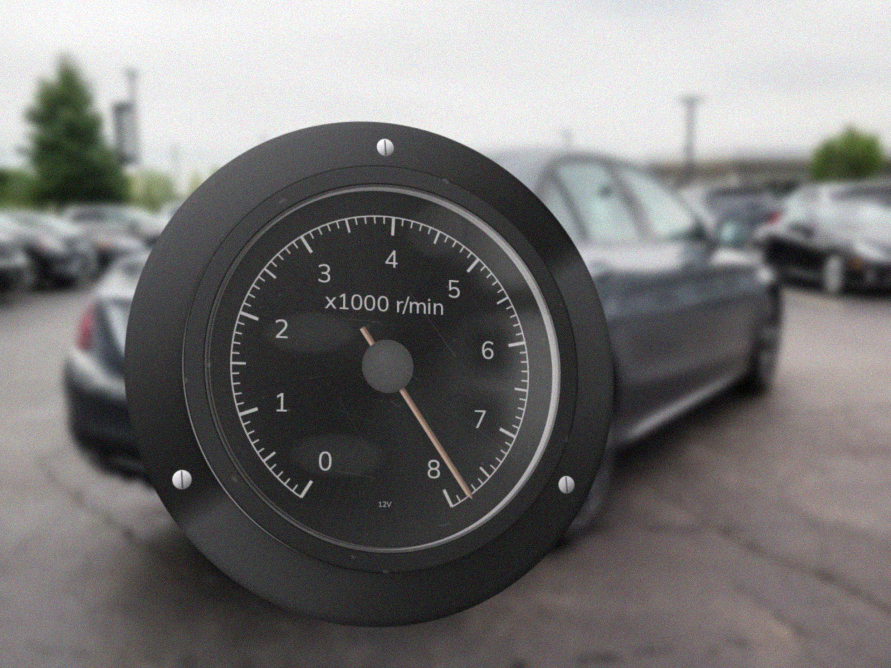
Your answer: 7800 rpm
